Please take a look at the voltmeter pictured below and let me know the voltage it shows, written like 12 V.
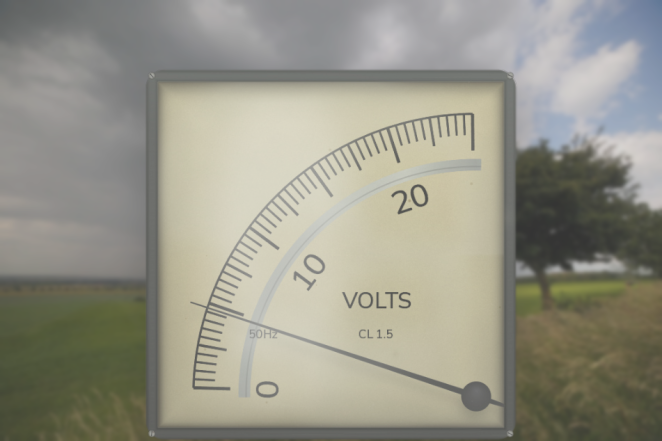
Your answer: 4.75 V
